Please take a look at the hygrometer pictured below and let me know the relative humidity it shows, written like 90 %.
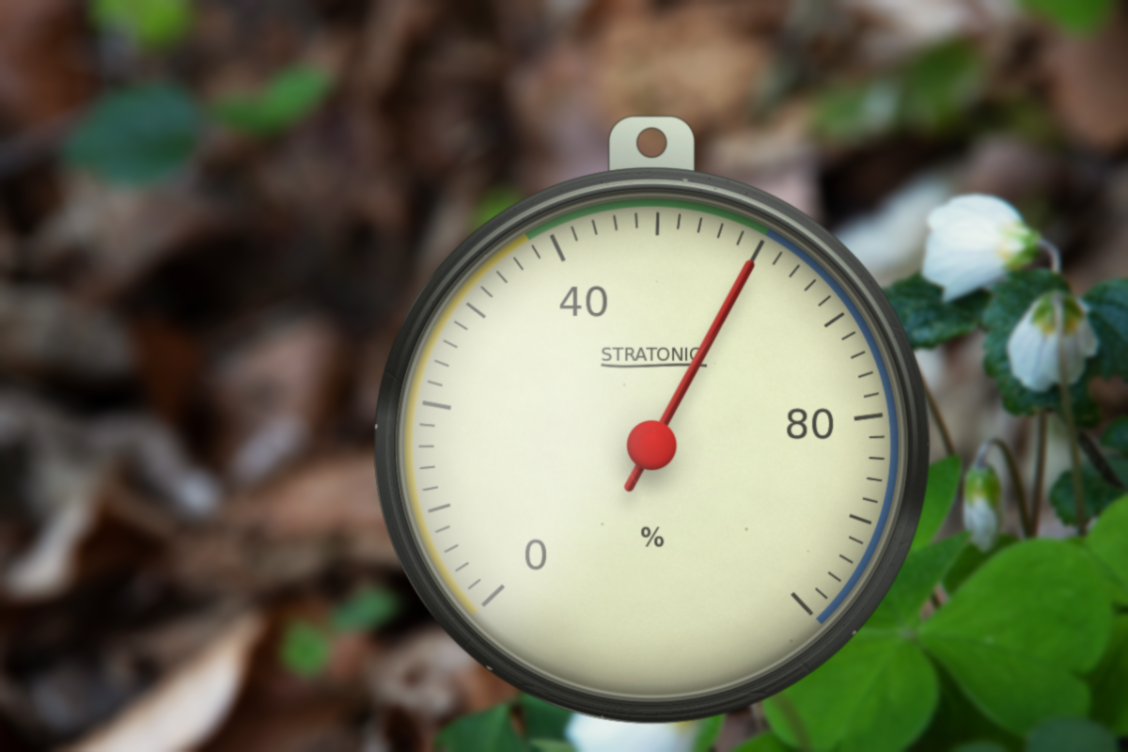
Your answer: 60 %
